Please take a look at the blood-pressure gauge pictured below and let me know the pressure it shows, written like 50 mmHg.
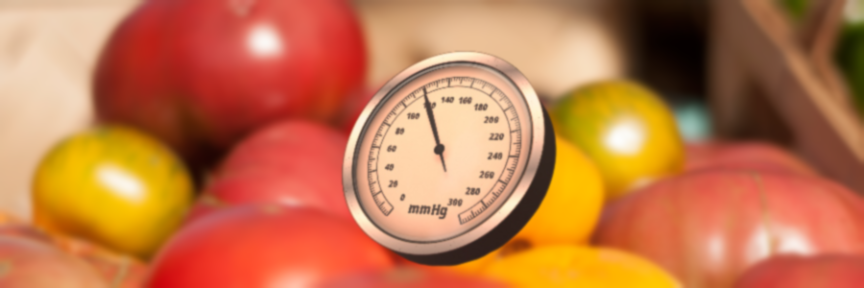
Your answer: 120 mmHg
